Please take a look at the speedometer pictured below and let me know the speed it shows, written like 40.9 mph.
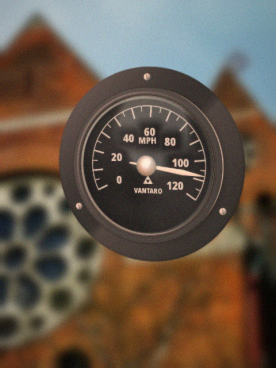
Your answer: 107.5 mph
